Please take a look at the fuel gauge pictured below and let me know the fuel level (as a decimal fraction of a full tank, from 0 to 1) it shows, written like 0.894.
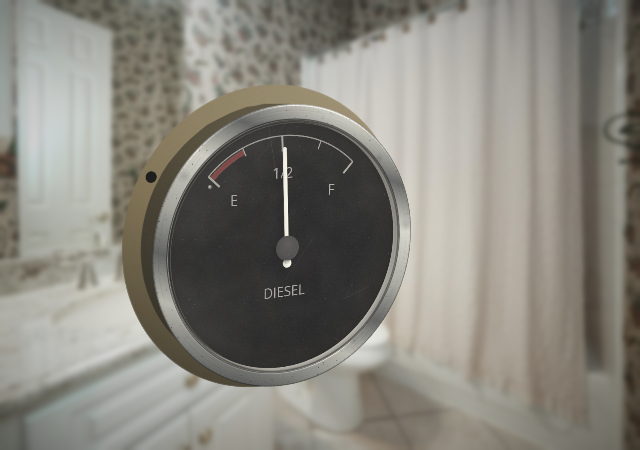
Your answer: 0.5
